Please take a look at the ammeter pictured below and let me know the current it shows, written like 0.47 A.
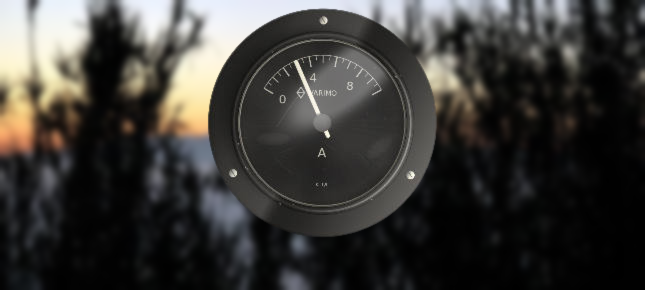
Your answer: 3 A
